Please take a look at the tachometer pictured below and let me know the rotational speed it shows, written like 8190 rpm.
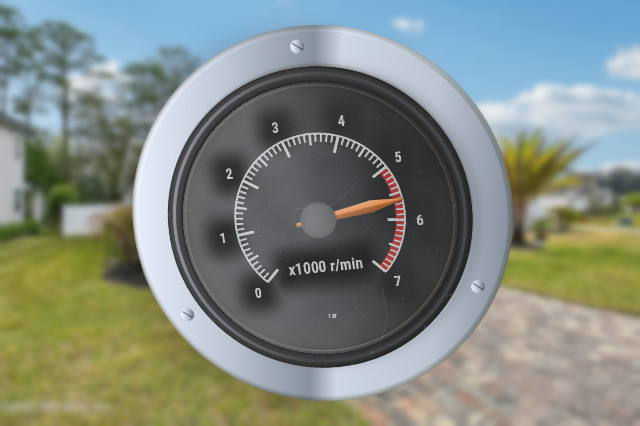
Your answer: 5600 rpm
